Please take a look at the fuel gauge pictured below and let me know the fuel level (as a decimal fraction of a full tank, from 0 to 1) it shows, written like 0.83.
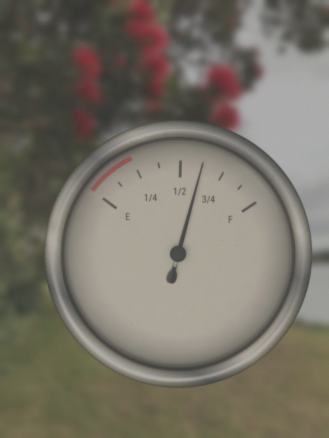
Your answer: 0.625
